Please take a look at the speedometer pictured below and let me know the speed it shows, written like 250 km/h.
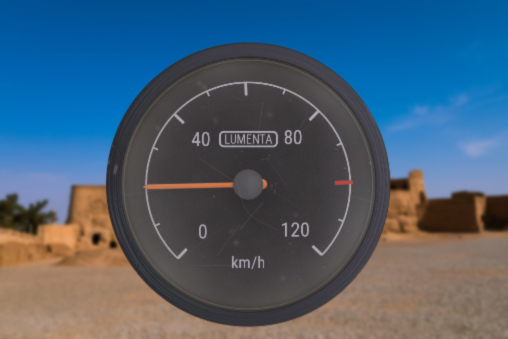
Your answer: 20 km/h
